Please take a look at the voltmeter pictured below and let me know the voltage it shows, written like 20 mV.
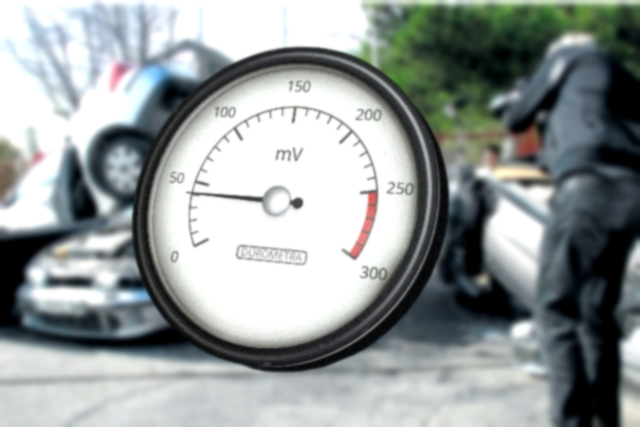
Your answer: 40 mV
